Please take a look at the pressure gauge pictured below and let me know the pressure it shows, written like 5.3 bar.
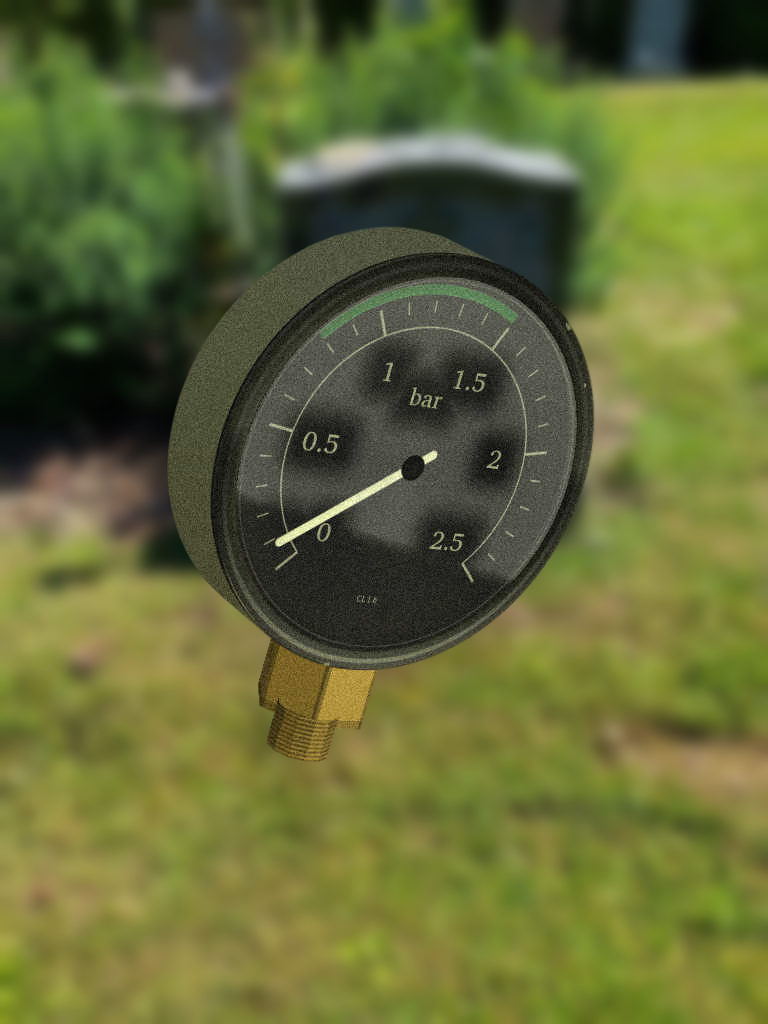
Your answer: 0.1 bar
